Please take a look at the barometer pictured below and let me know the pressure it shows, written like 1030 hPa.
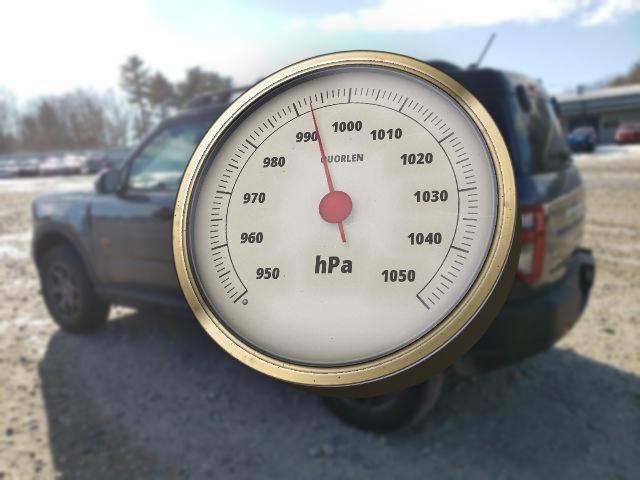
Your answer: 993 hPa
